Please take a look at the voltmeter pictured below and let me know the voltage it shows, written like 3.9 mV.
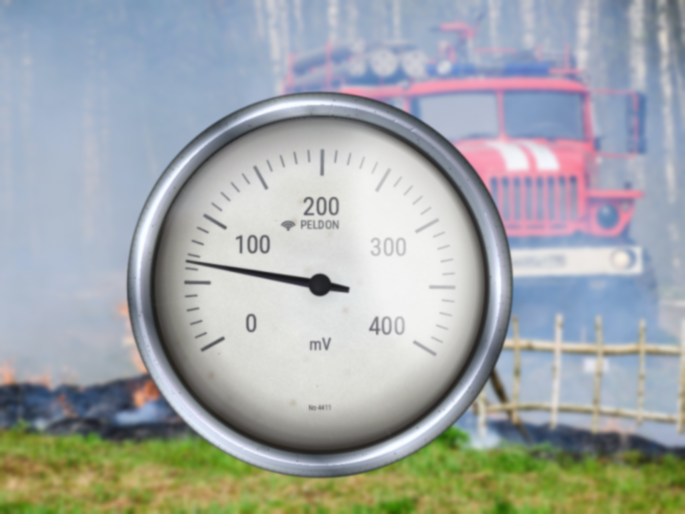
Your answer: 65 mV
